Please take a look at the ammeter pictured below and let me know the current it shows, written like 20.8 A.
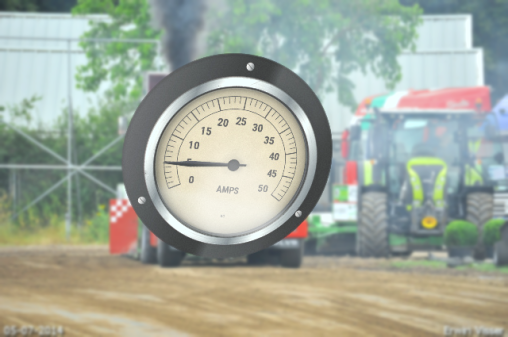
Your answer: 5 A
